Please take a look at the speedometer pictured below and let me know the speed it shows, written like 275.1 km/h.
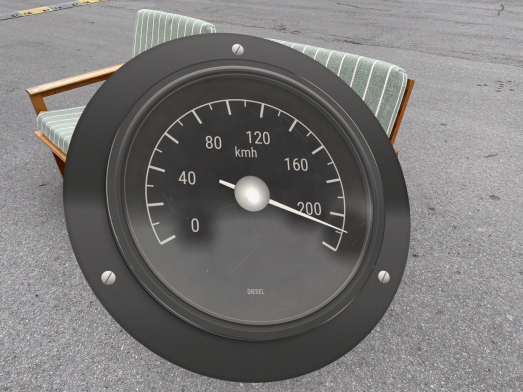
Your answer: 210 km/h
